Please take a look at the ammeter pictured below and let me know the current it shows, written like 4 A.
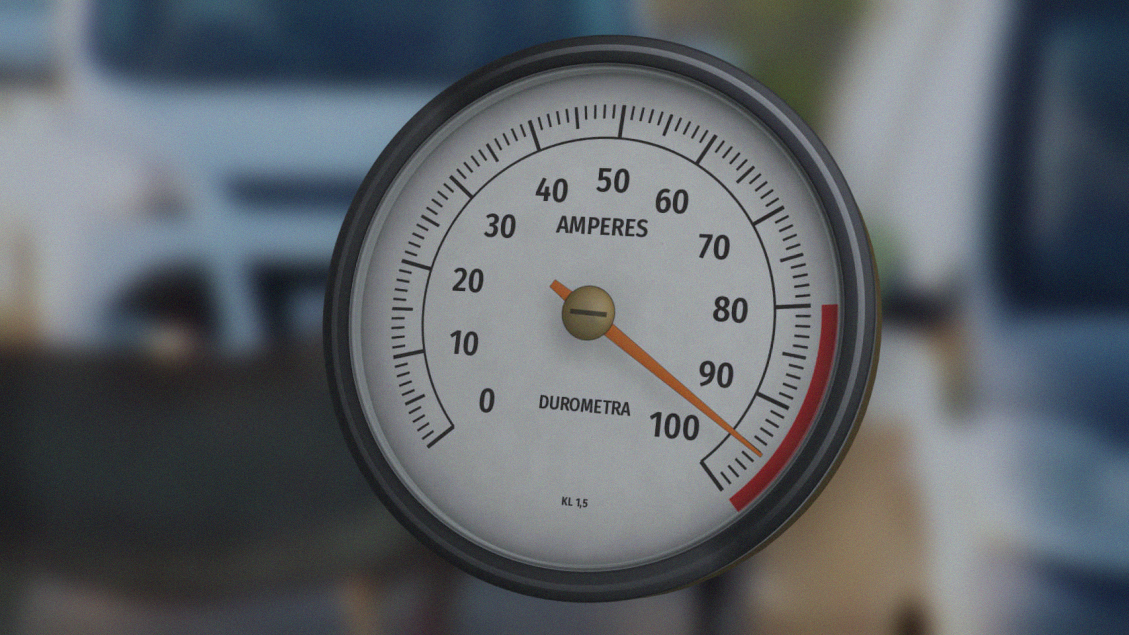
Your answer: 95 A
